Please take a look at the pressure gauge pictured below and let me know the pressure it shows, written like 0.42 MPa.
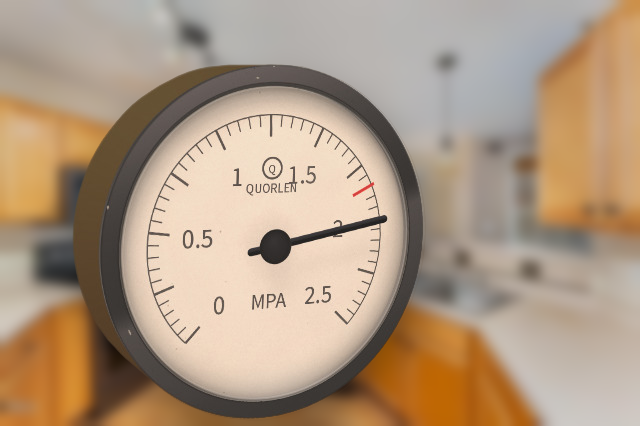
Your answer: 2 MPa
